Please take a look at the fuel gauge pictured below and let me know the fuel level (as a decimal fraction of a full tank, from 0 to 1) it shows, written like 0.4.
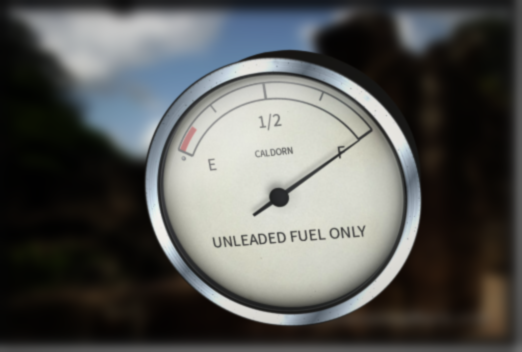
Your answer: 1
